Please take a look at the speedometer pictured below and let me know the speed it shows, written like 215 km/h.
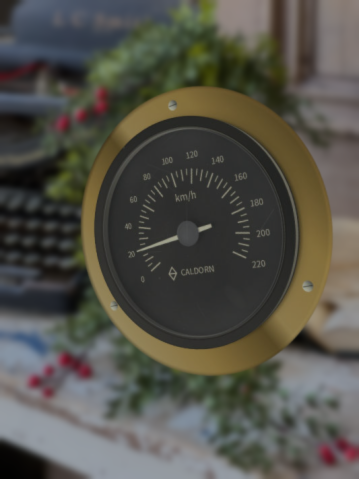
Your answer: 20 km/h
